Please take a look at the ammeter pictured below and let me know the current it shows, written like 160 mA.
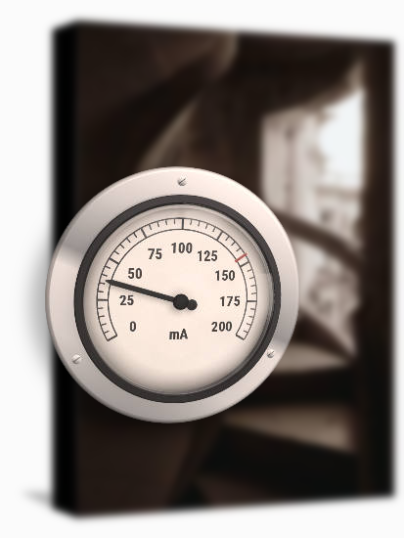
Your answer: 37.5 mA
